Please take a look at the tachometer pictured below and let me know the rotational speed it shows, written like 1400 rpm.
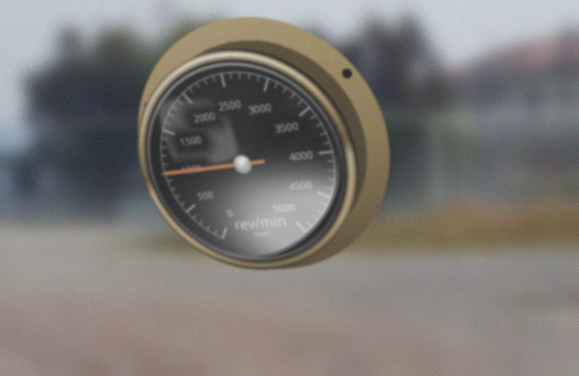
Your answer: 1000 rpm
